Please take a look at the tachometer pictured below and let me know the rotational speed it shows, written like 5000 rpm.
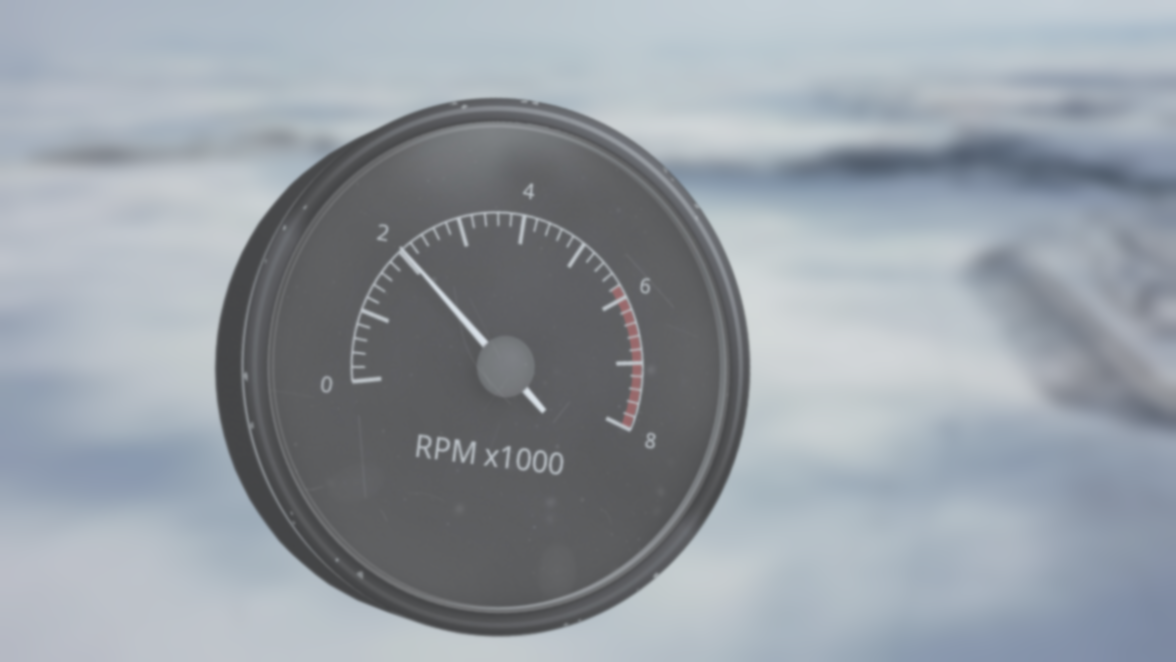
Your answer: 2000 rpm
